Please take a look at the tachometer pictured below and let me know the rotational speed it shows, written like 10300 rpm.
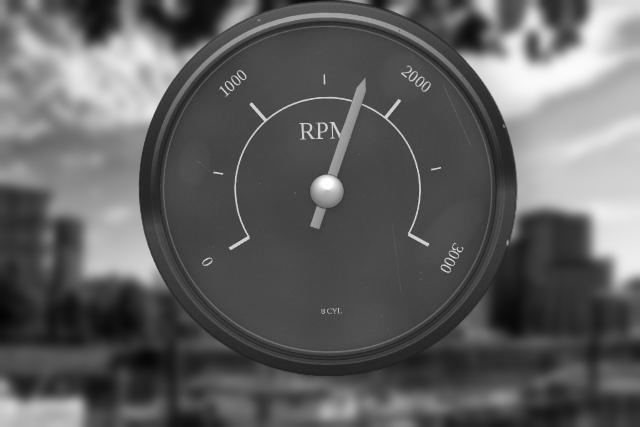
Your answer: 1750 rpm
